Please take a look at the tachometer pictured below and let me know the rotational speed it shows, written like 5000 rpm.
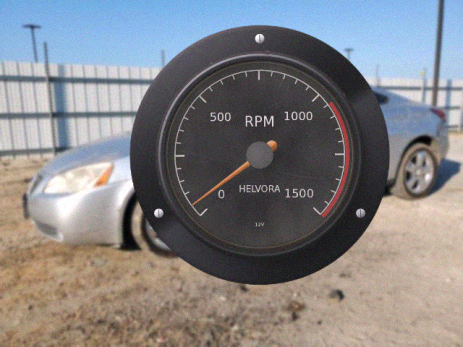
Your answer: 50 rpm
